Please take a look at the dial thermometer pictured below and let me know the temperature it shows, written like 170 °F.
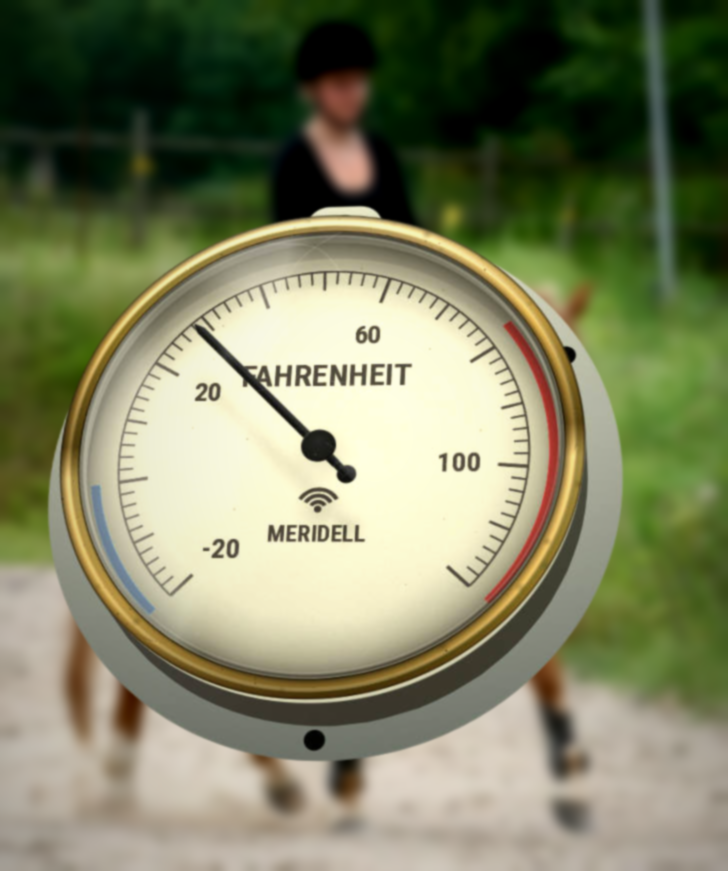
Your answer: 28 °F
